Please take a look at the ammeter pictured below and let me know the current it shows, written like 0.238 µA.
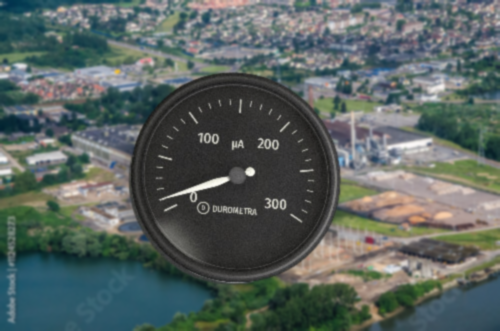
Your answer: 10 µA
